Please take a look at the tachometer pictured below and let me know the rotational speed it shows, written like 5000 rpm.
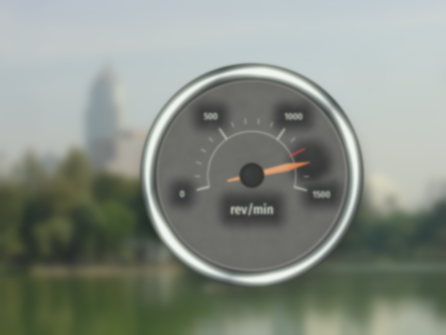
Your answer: 1300 rpm
